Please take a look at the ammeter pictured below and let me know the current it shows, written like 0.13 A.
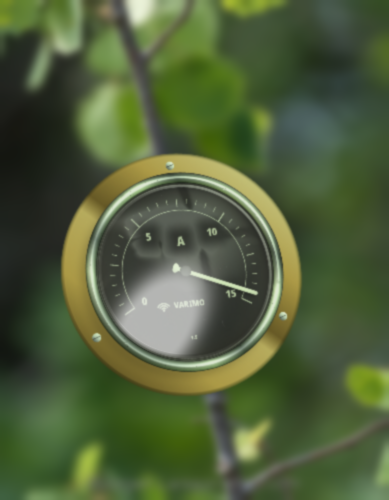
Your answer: 14.5 A
